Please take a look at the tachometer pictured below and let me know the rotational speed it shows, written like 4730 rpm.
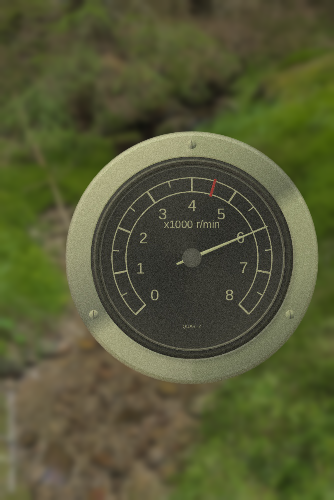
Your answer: 6000 rpm
